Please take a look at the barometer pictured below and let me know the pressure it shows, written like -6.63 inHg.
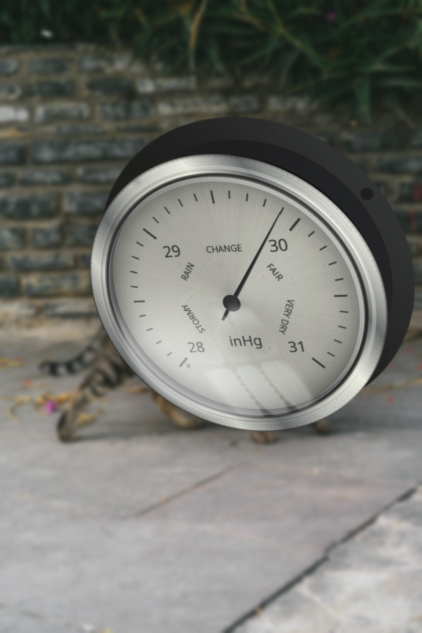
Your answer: 29.9 inHg
